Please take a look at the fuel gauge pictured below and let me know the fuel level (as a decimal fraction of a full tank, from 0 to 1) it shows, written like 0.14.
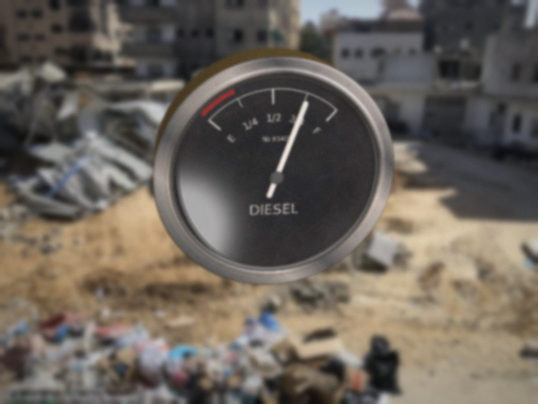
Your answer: 0.75
